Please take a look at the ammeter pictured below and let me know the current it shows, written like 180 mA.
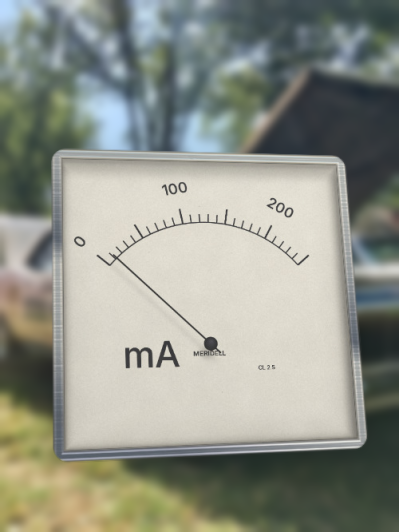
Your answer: 10 mA
